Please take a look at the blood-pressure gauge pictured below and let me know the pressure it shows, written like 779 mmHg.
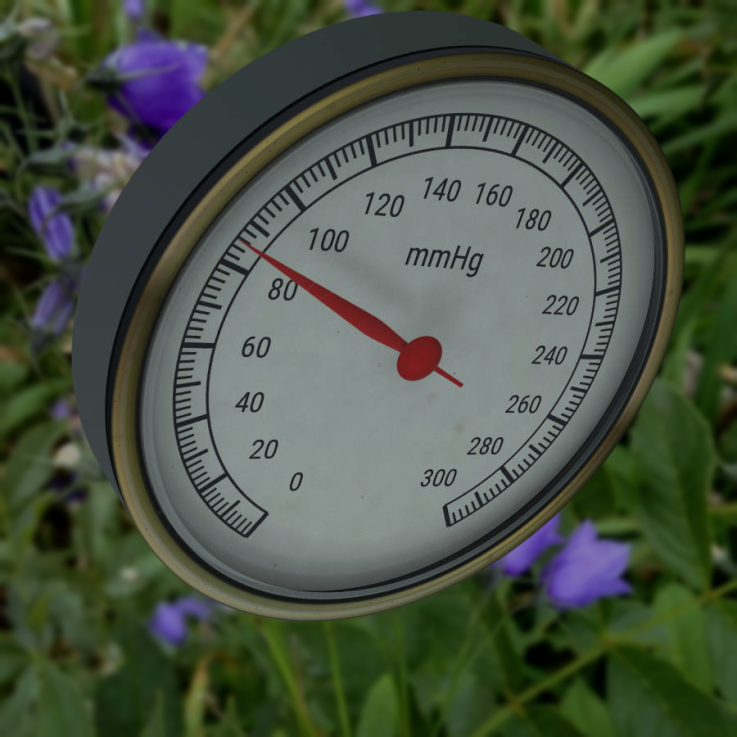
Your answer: 86 mmHg
